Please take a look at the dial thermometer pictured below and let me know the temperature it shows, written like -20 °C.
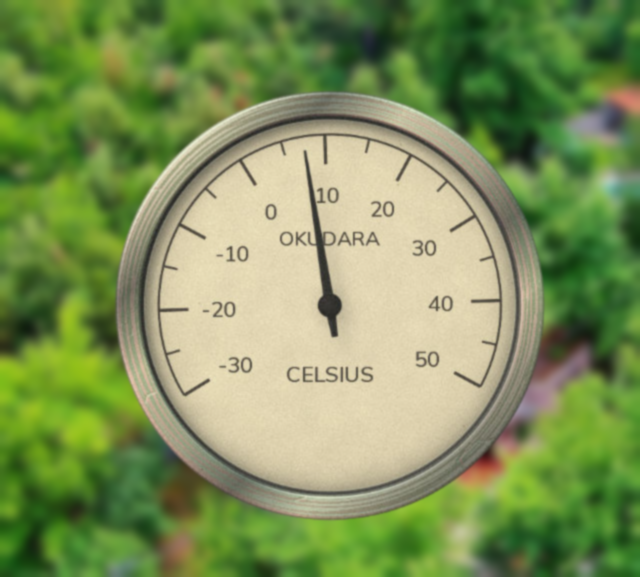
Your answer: 7.5 °C
